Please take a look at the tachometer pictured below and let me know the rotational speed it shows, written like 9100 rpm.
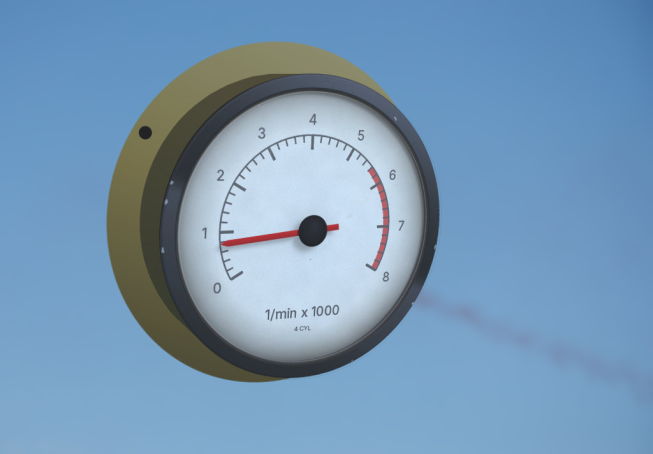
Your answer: 800 rpm
